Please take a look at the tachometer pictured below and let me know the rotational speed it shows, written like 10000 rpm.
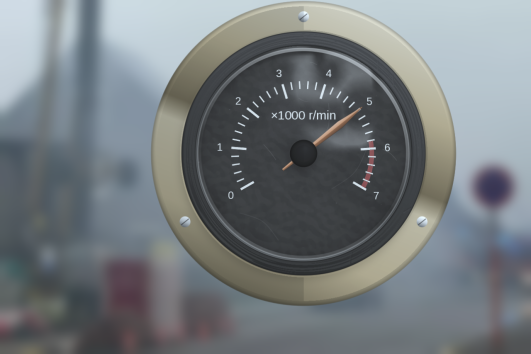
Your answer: 5000 rpm
